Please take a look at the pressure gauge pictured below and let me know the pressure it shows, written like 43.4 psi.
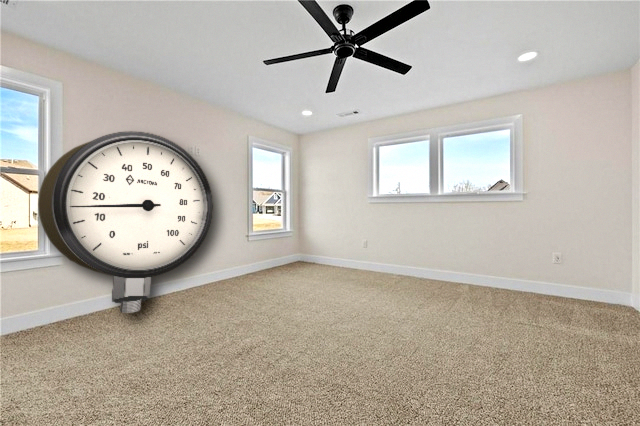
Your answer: 15 psi
